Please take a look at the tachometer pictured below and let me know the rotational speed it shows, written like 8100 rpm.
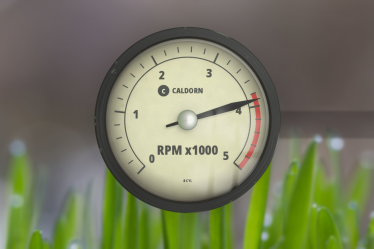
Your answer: 3900 rpm
